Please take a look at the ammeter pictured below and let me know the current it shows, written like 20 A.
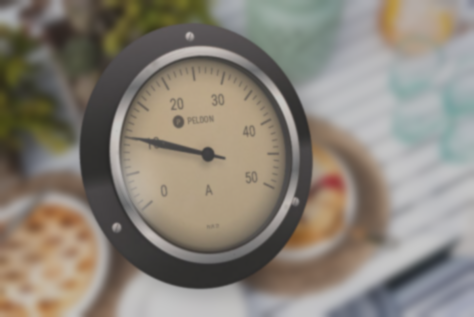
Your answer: 10 A
